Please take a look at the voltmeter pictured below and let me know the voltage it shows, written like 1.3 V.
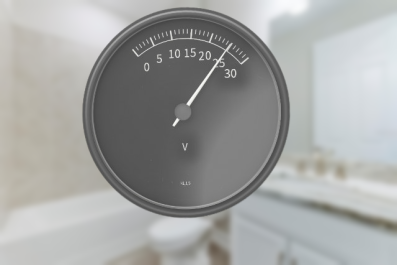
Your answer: 25 V
